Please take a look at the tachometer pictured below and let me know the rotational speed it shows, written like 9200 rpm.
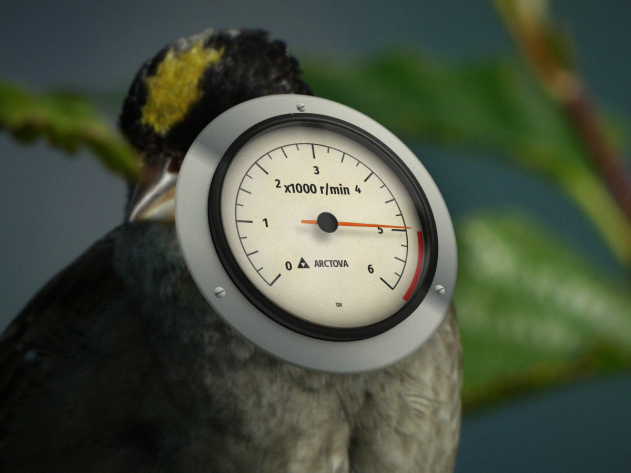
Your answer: 5000 rpm
